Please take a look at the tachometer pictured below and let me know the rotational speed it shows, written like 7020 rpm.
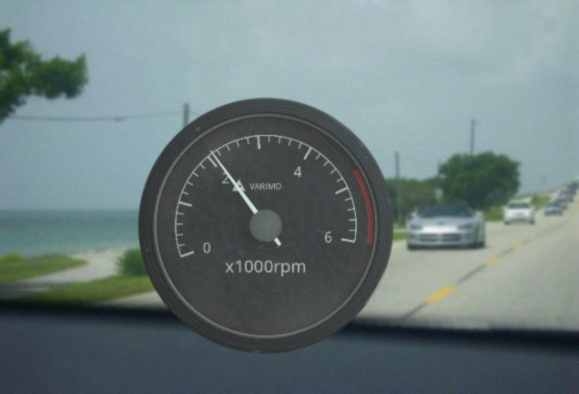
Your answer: 2100 rpm
